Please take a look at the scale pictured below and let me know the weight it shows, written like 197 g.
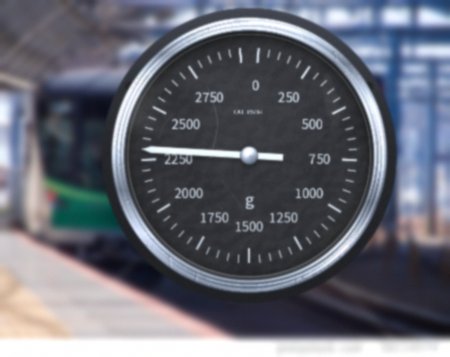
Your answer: 2300 g
